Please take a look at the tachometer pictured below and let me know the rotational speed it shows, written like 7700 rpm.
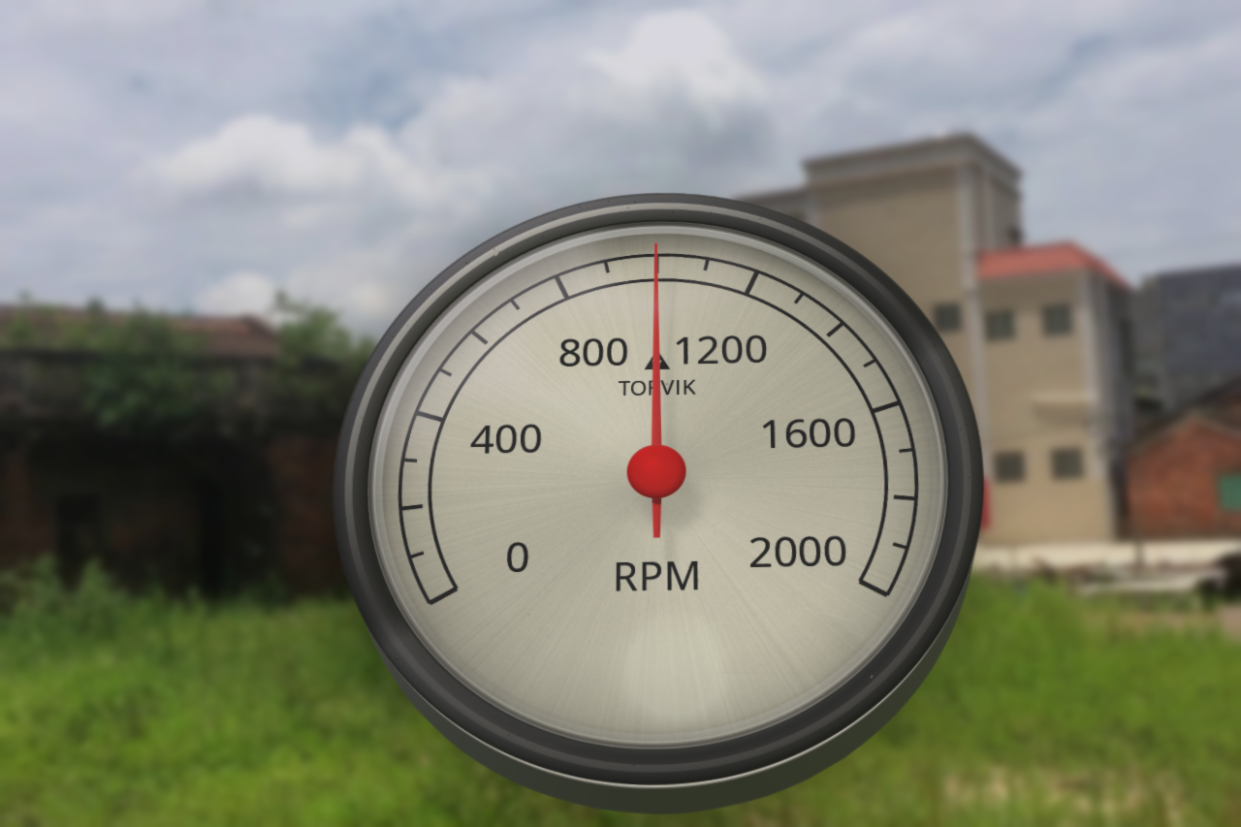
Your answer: 1000 rpm
